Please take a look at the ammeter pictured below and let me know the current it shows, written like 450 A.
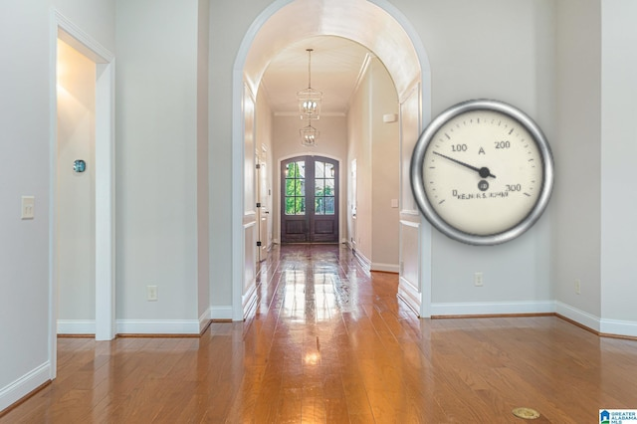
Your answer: 70 A
